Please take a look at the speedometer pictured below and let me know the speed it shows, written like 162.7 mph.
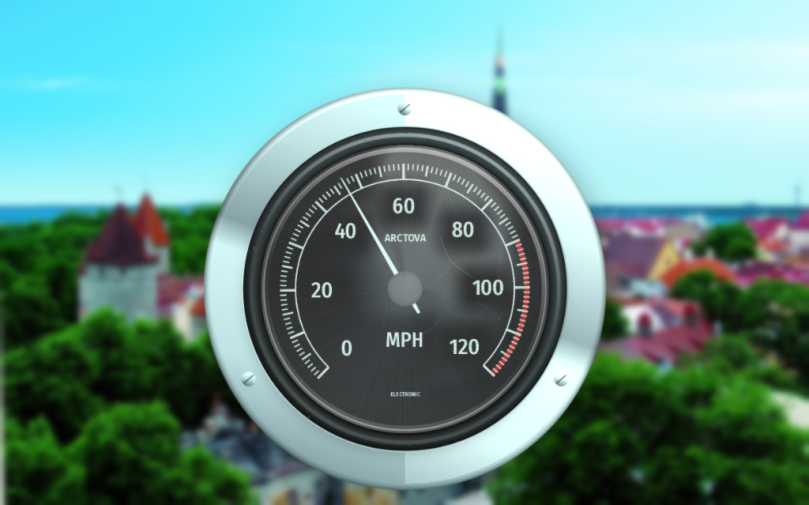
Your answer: 47 mph
